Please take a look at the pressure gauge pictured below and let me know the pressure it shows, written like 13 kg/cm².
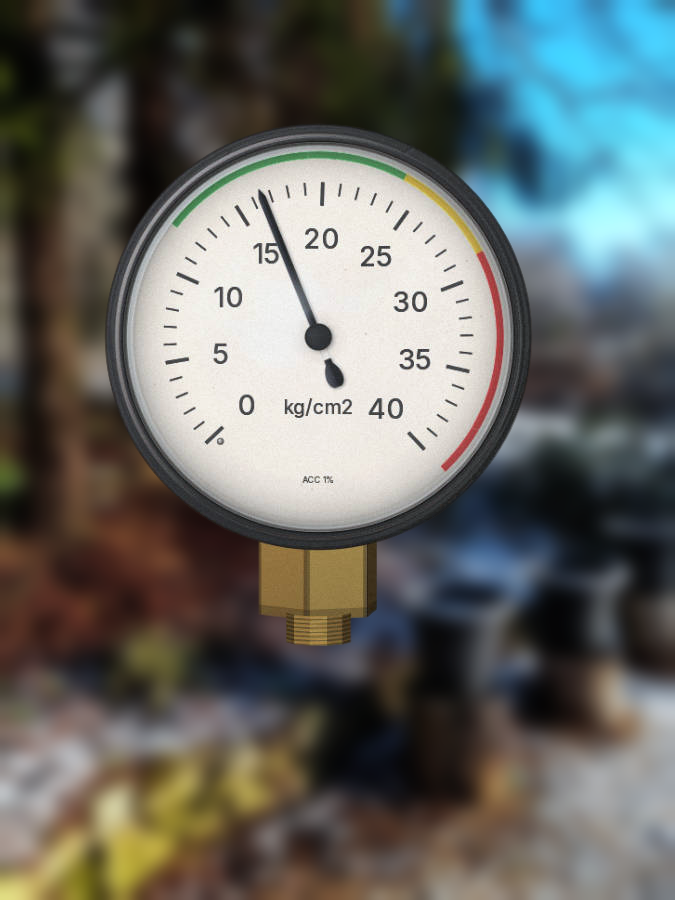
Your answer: 16.5 kg/cm²
